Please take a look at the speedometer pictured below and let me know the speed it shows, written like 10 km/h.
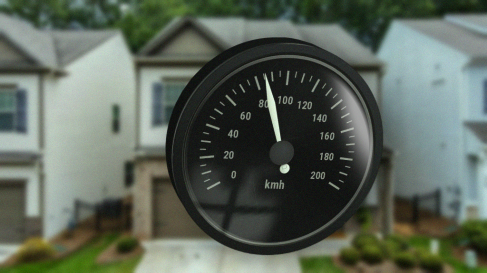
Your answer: 85 km/h
